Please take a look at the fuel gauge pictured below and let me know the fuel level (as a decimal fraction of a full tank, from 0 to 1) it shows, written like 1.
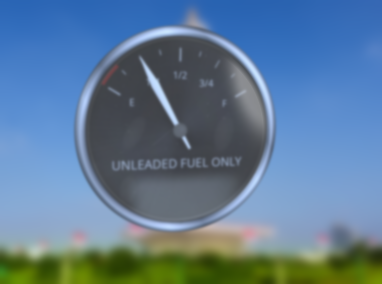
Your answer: 0.25
